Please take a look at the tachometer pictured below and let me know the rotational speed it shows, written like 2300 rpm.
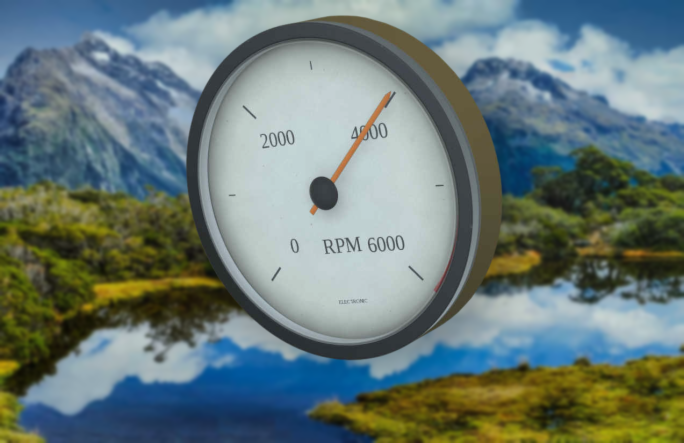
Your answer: 4000 rpm
